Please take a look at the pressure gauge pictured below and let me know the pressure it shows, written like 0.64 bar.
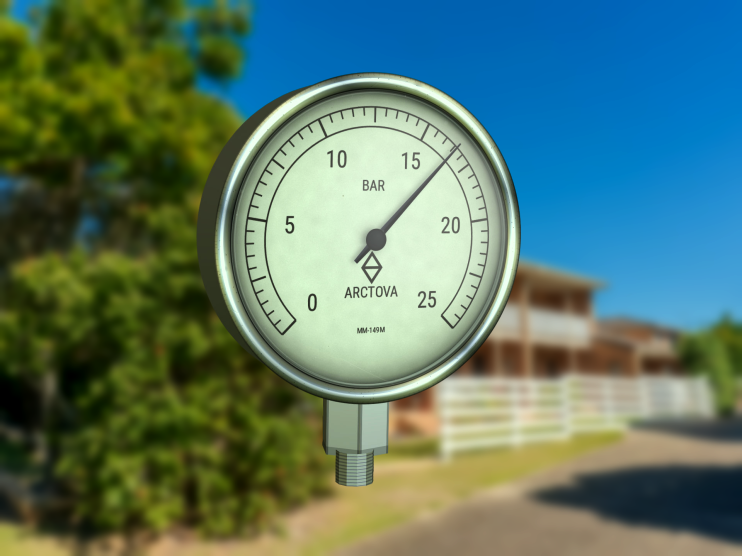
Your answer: 16.5 bar
